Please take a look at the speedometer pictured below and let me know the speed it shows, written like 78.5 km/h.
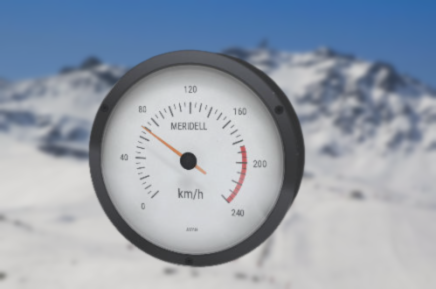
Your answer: 70 km/h
